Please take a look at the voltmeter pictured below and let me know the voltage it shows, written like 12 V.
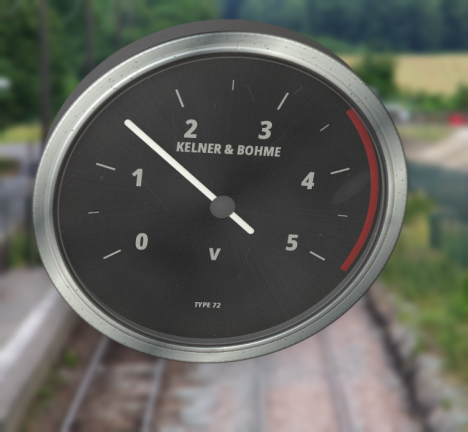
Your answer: 1.5 V
